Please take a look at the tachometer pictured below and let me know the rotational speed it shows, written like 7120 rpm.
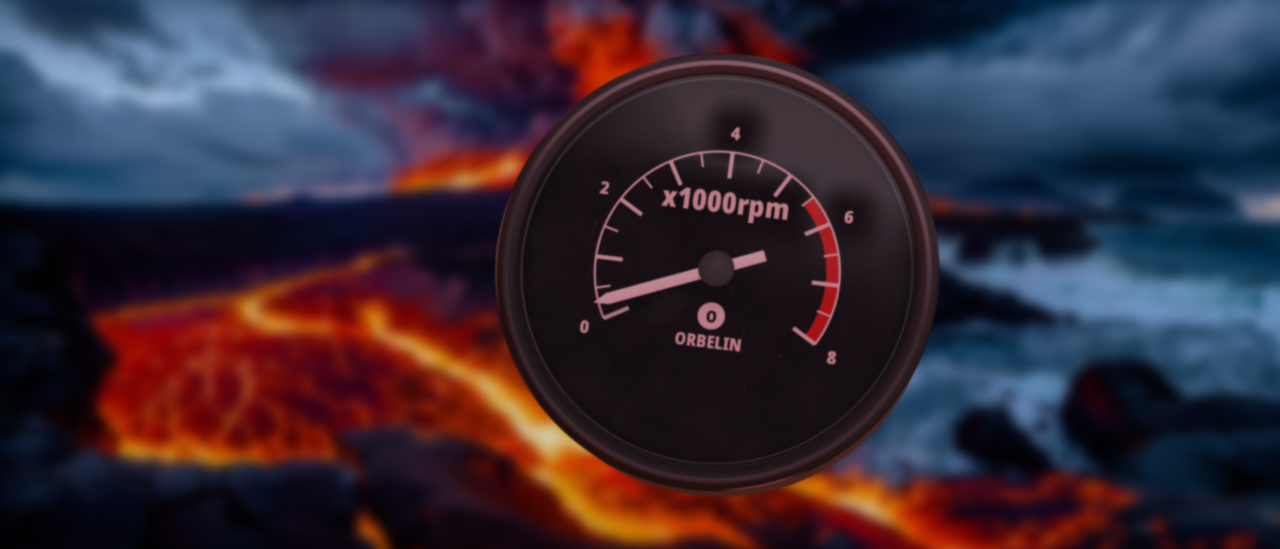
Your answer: 250 rpm
